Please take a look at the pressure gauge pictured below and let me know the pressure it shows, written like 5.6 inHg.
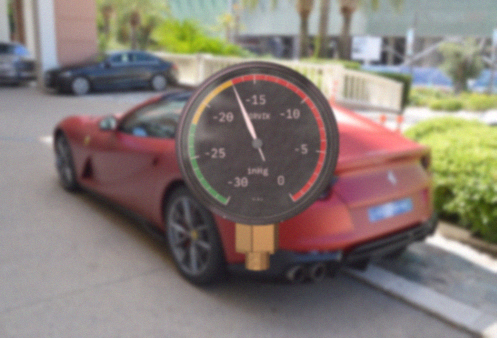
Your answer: -17 inHg
